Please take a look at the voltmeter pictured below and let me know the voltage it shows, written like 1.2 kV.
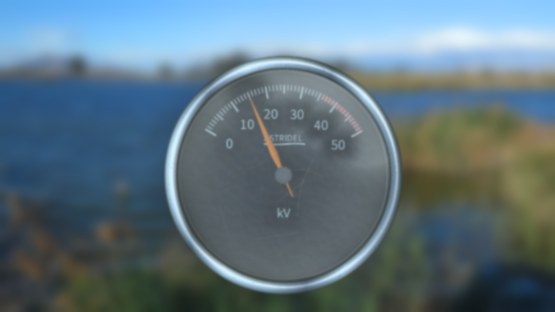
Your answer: 15 kV
